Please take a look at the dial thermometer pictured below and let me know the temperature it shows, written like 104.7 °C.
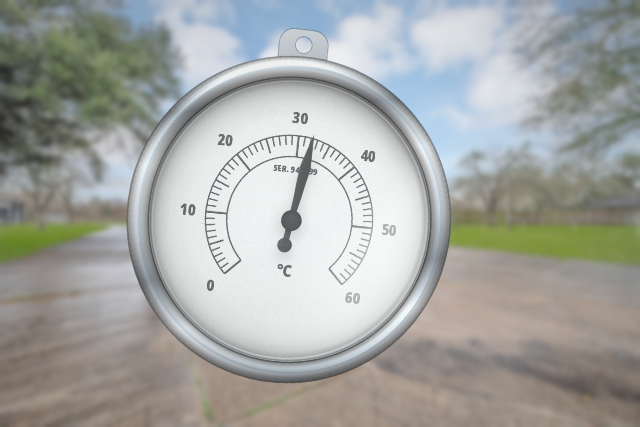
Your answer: 32 °C
